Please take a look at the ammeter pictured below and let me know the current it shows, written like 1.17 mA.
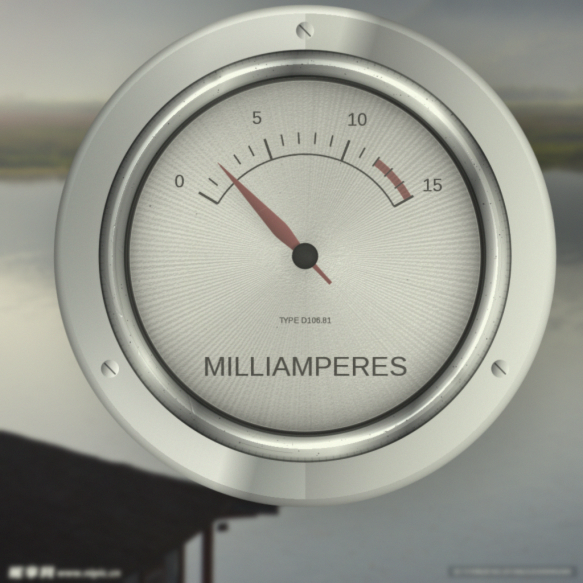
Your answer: 2 mA
